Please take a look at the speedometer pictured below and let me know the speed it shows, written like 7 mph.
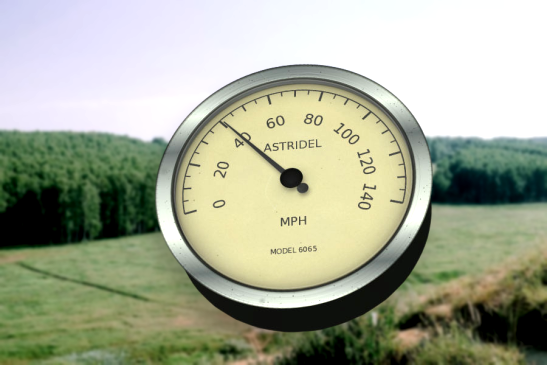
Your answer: 40 mph
